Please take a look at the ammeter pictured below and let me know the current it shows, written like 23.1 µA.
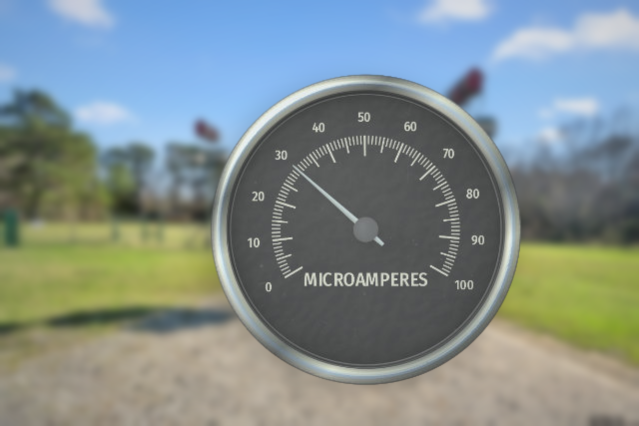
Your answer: 30 µA
